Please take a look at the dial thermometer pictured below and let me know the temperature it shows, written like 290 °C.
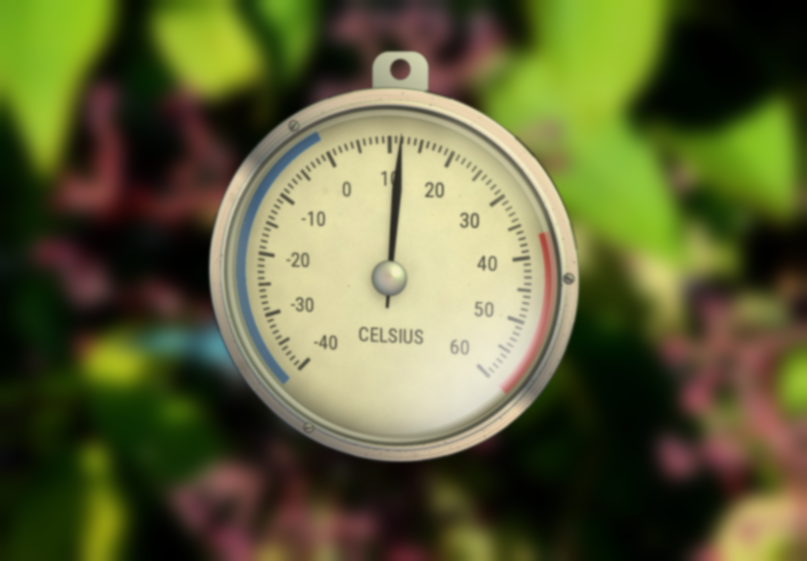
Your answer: 12 °C
